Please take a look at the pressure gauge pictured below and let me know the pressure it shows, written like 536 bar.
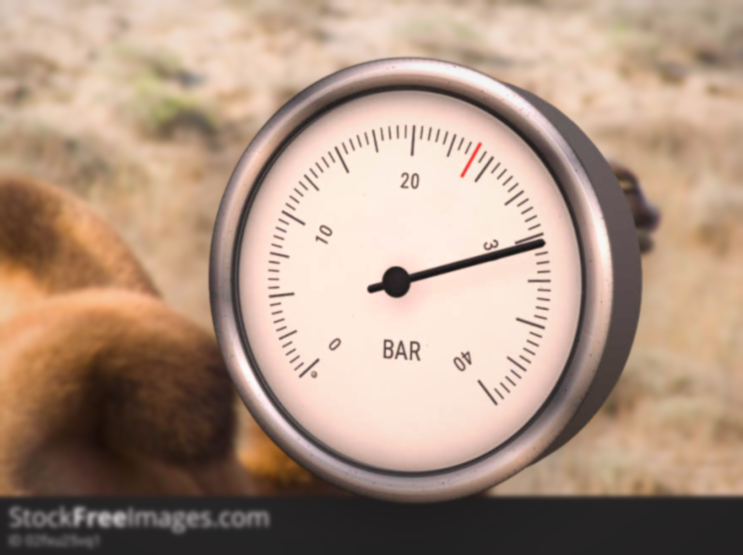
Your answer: 30.5 bar
